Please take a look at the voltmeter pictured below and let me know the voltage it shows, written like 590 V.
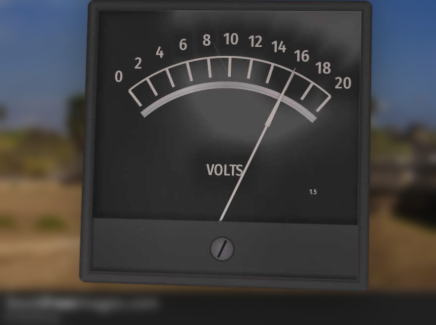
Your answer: 16 V
